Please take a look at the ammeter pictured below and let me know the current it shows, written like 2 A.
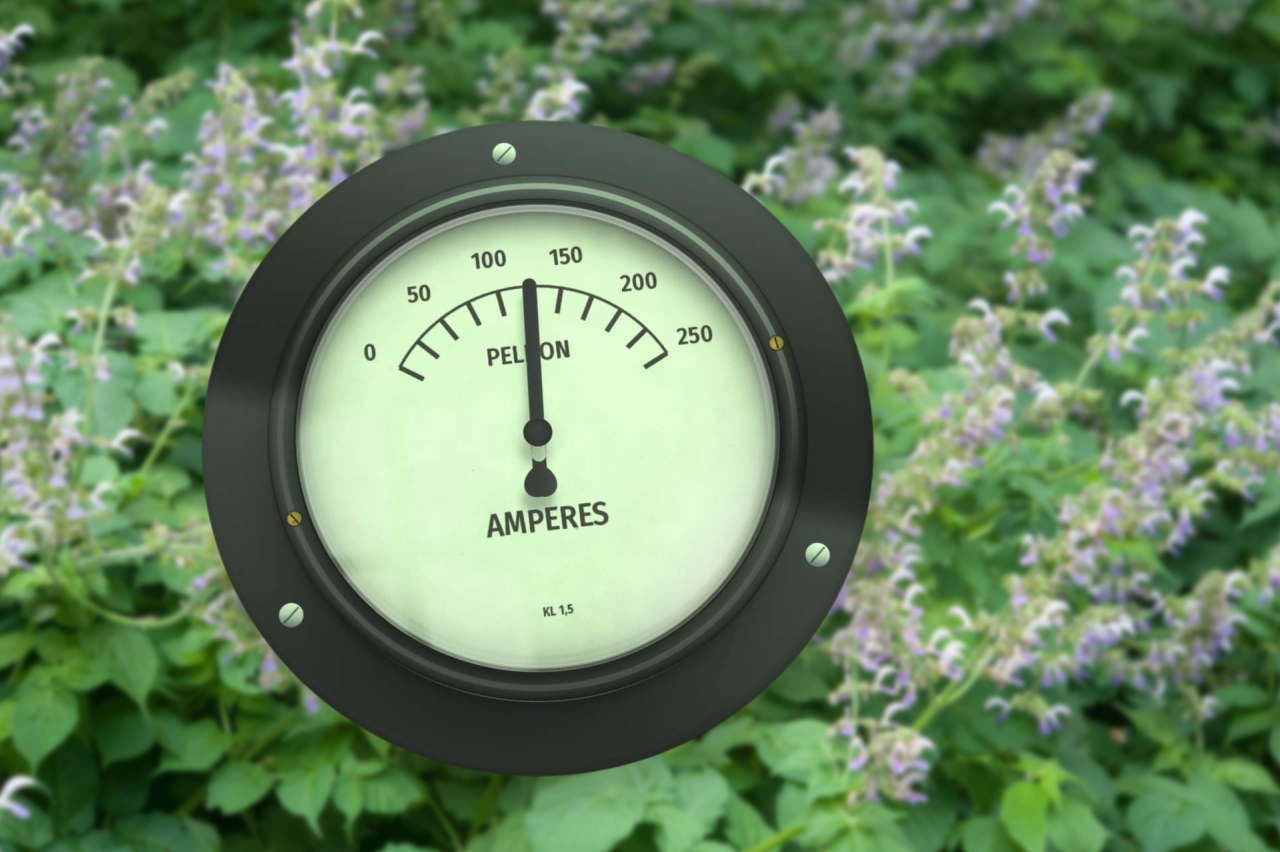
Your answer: 125 A
